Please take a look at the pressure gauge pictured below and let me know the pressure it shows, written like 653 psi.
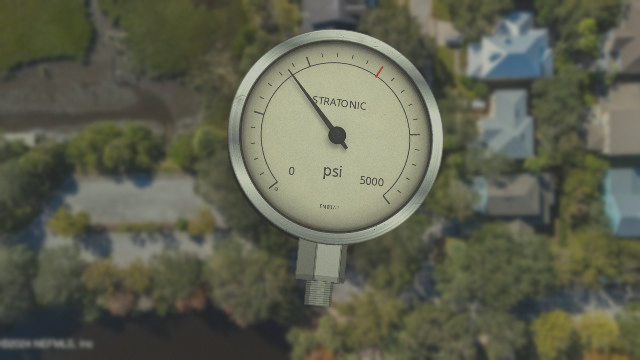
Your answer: 1700 psi
